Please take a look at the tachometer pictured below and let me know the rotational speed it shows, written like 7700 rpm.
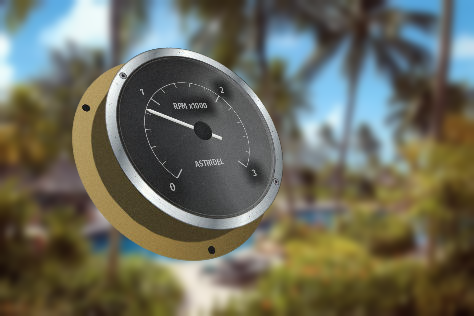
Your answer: 800 rpm
